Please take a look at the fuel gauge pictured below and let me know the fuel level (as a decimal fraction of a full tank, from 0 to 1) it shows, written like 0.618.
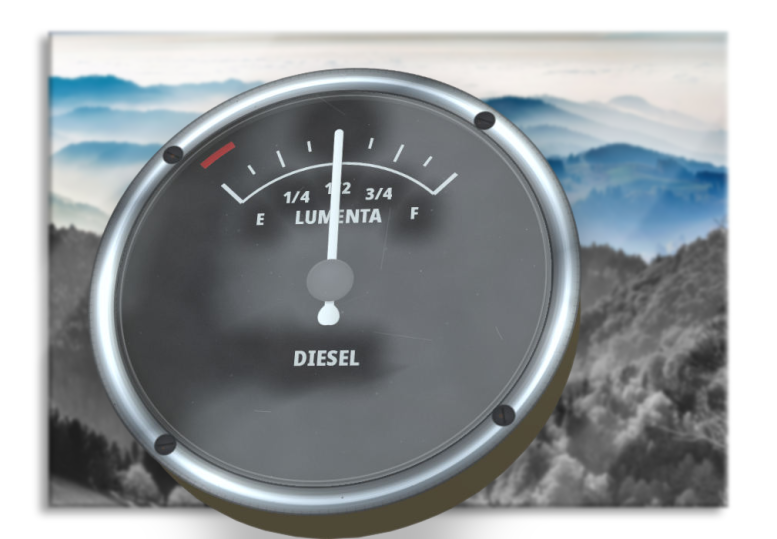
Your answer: 0.5
